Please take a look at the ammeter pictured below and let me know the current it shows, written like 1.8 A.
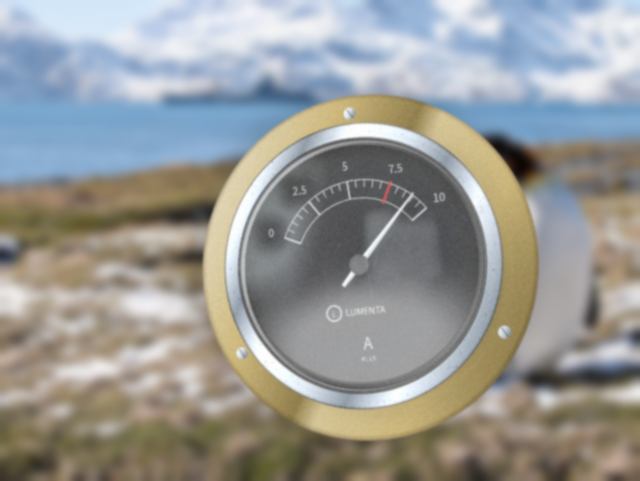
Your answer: 9 A
